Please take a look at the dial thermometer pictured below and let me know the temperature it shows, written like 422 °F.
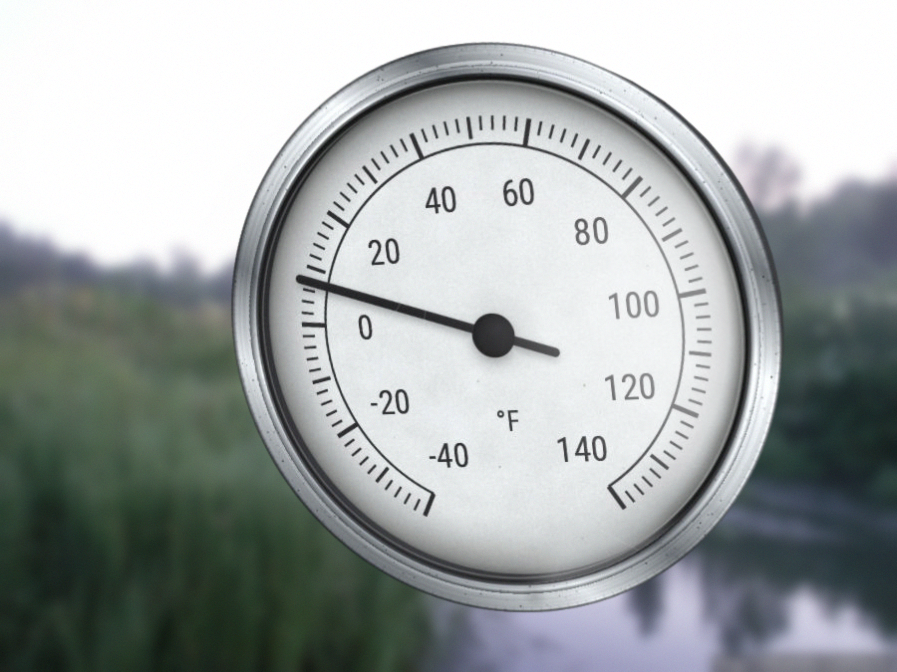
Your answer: 8 °F
